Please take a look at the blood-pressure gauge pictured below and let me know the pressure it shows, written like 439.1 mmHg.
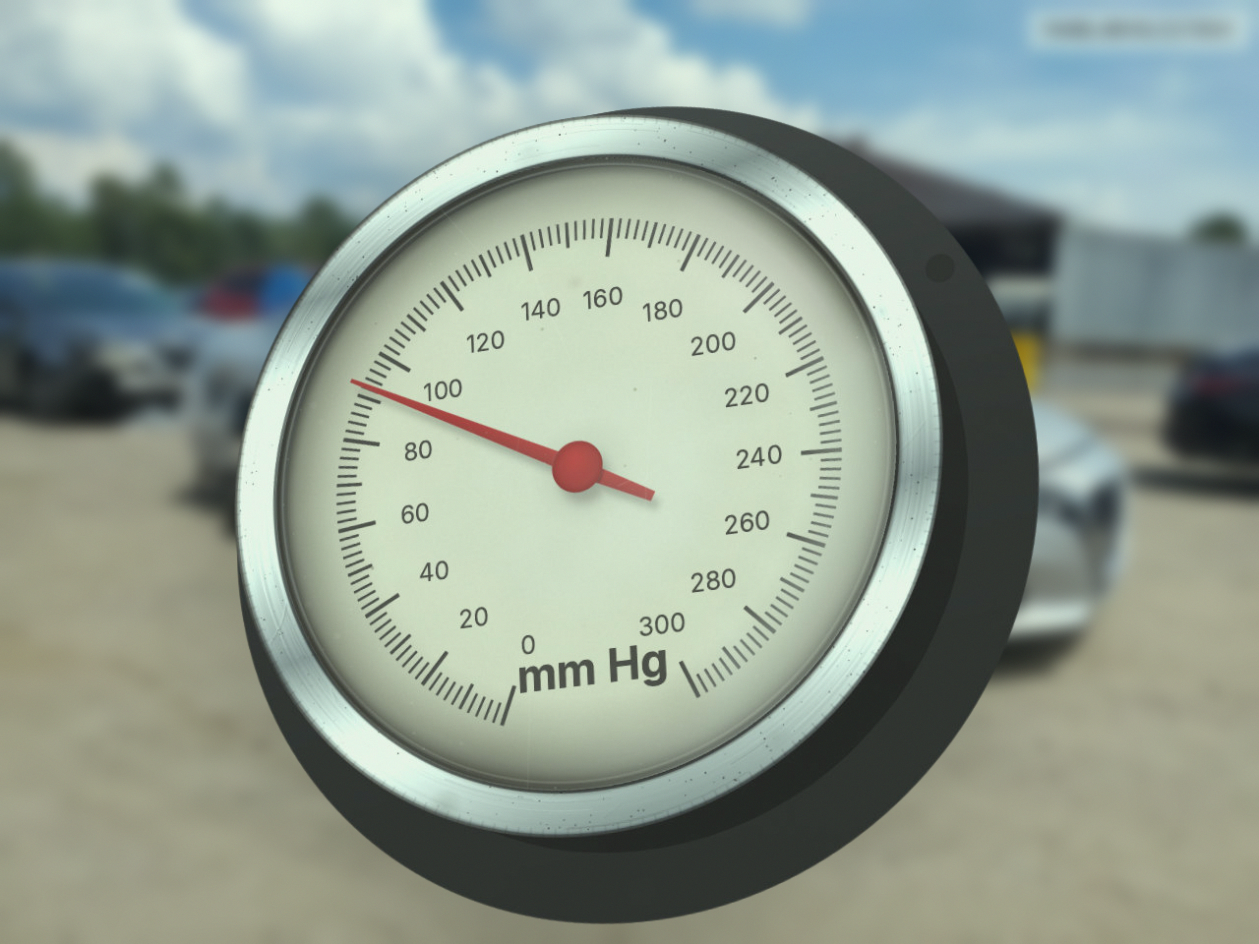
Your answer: 92 mmHg
